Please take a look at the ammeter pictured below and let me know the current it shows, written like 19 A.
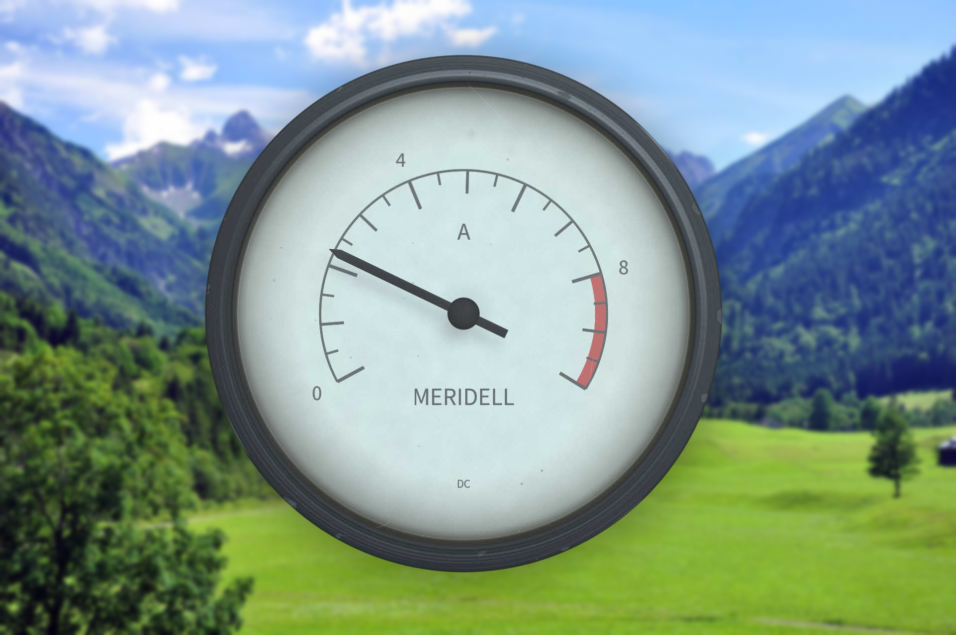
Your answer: 2.25 A
